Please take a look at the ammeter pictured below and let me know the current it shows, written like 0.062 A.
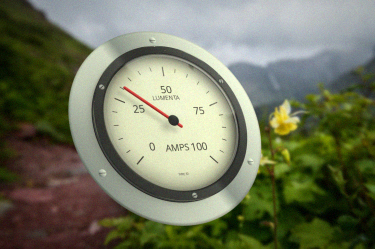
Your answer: 30 A
